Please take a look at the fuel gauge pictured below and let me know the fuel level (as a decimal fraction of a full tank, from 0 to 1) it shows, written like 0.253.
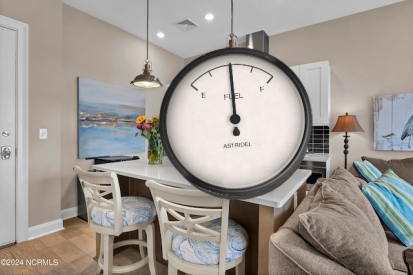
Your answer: 0.5
